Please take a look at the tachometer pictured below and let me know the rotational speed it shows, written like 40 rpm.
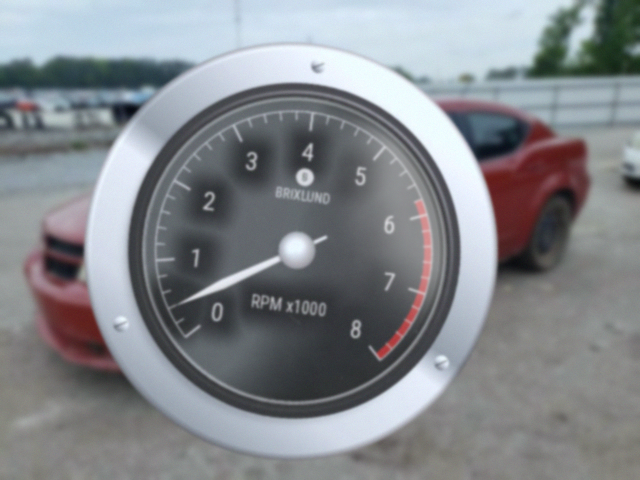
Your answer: 400 rpm
